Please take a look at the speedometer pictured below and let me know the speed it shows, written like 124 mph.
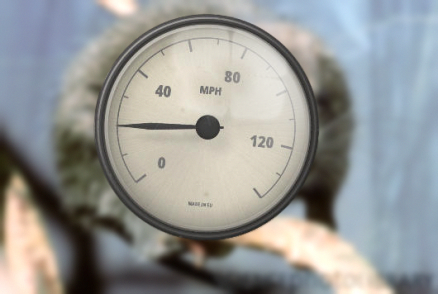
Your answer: 20 mph
